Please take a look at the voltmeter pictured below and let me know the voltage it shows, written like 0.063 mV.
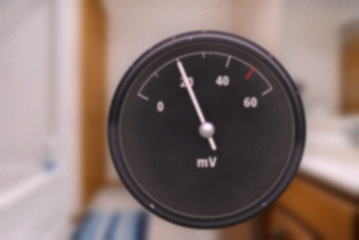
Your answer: 20 mV
